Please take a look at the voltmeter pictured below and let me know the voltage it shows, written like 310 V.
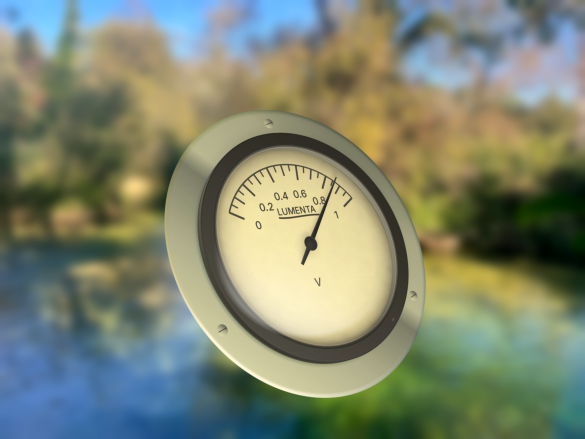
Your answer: 0.85 V
